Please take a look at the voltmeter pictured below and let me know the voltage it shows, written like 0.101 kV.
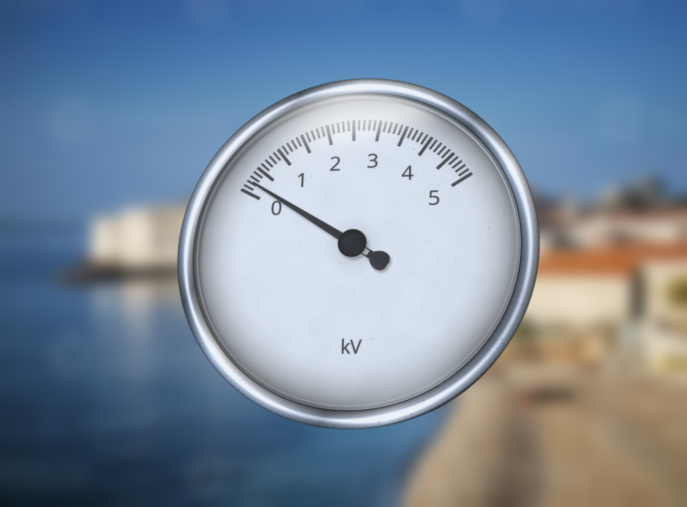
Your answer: 0.2 kV
